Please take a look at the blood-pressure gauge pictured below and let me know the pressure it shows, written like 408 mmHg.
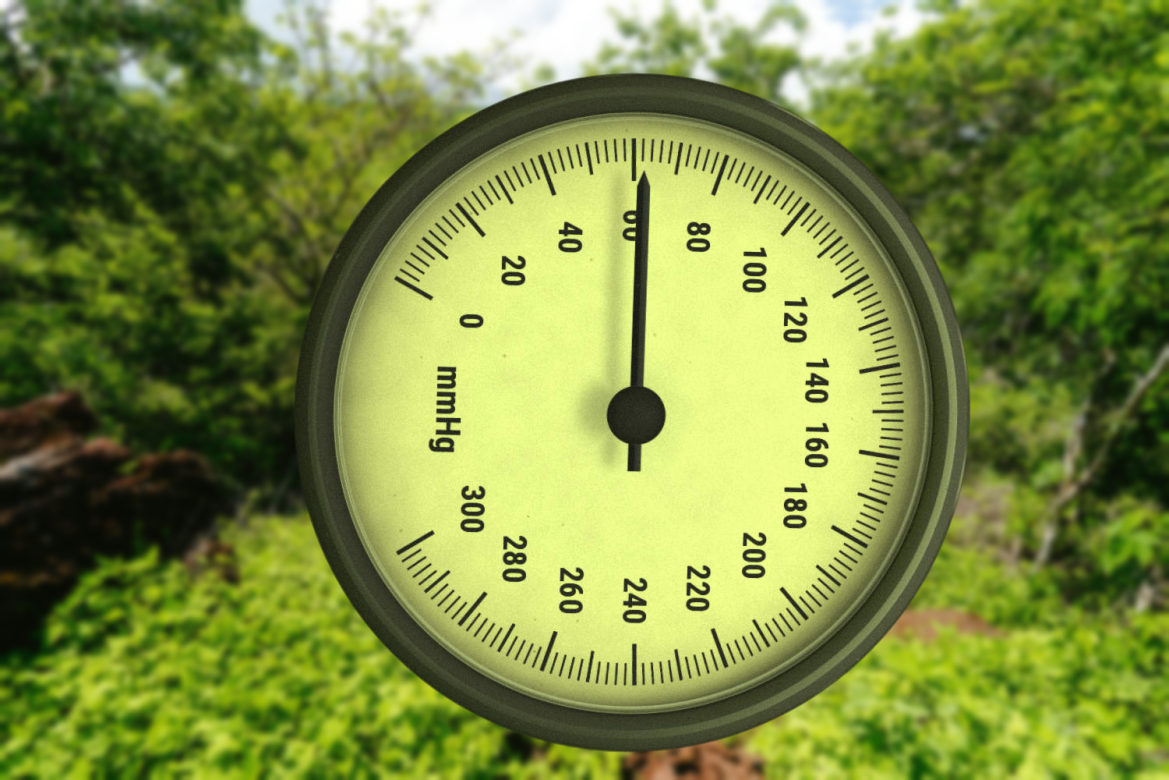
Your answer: 62 mmHg
